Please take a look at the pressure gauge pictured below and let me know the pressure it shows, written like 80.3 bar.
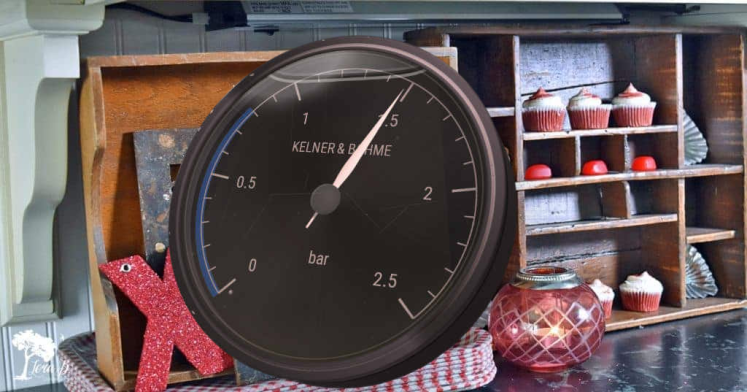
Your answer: 1.5 bar
